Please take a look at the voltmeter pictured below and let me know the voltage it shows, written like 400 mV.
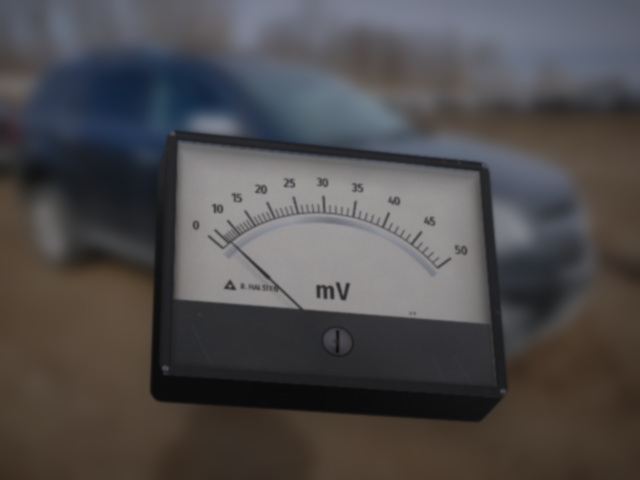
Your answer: 5 mV
